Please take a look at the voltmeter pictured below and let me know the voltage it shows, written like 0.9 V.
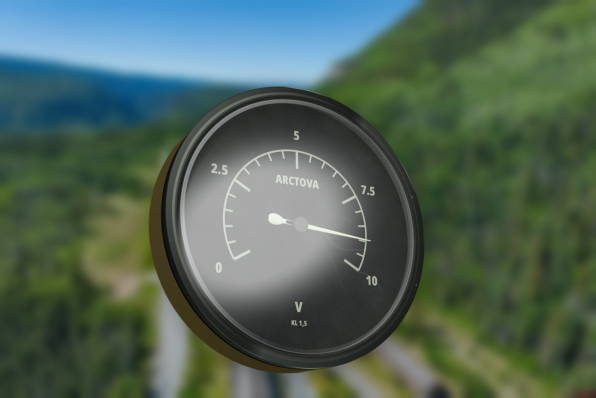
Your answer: 9 V
